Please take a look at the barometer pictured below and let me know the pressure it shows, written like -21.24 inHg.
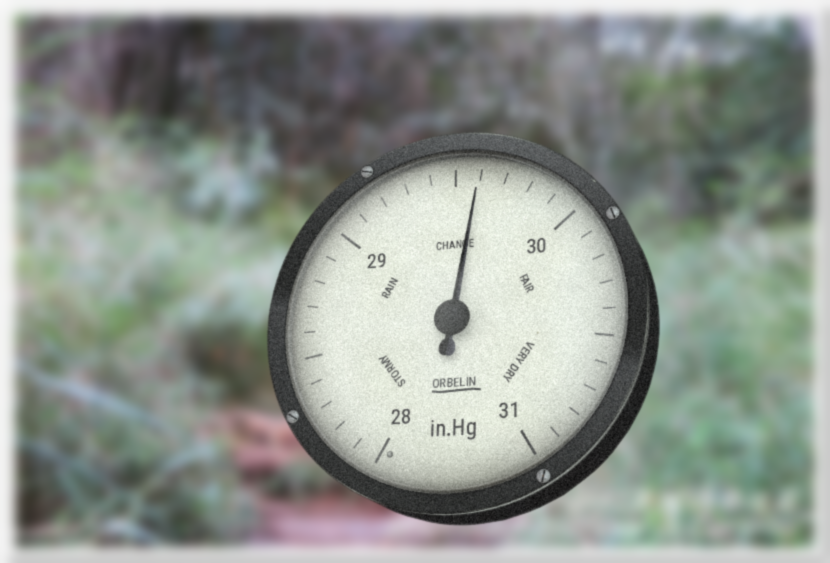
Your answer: 29.6 inHg
